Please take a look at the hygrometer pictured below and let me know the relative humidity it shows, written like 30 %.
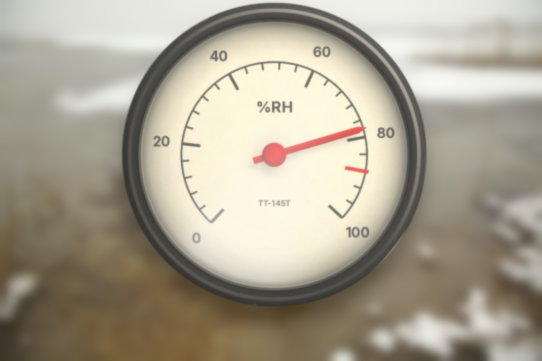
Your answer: 78 %
